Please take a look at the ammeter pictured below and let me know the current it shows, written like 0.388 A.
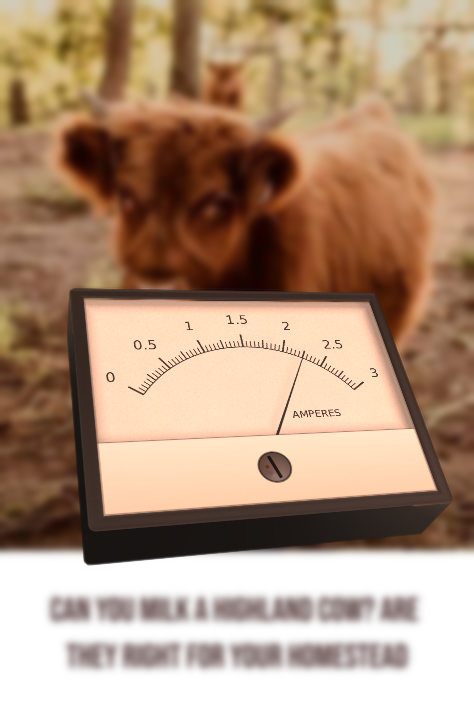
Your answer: 2.25 A
